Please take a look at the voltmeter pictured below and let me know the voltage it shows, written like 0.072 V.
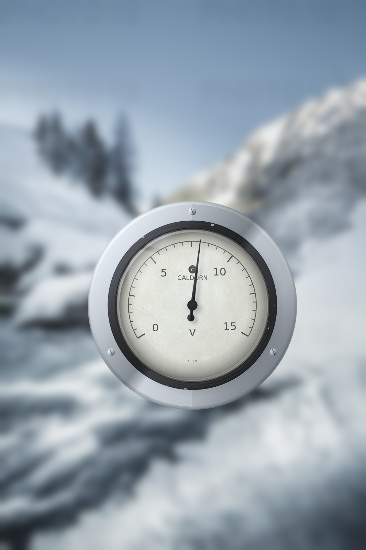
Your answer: 8 V
